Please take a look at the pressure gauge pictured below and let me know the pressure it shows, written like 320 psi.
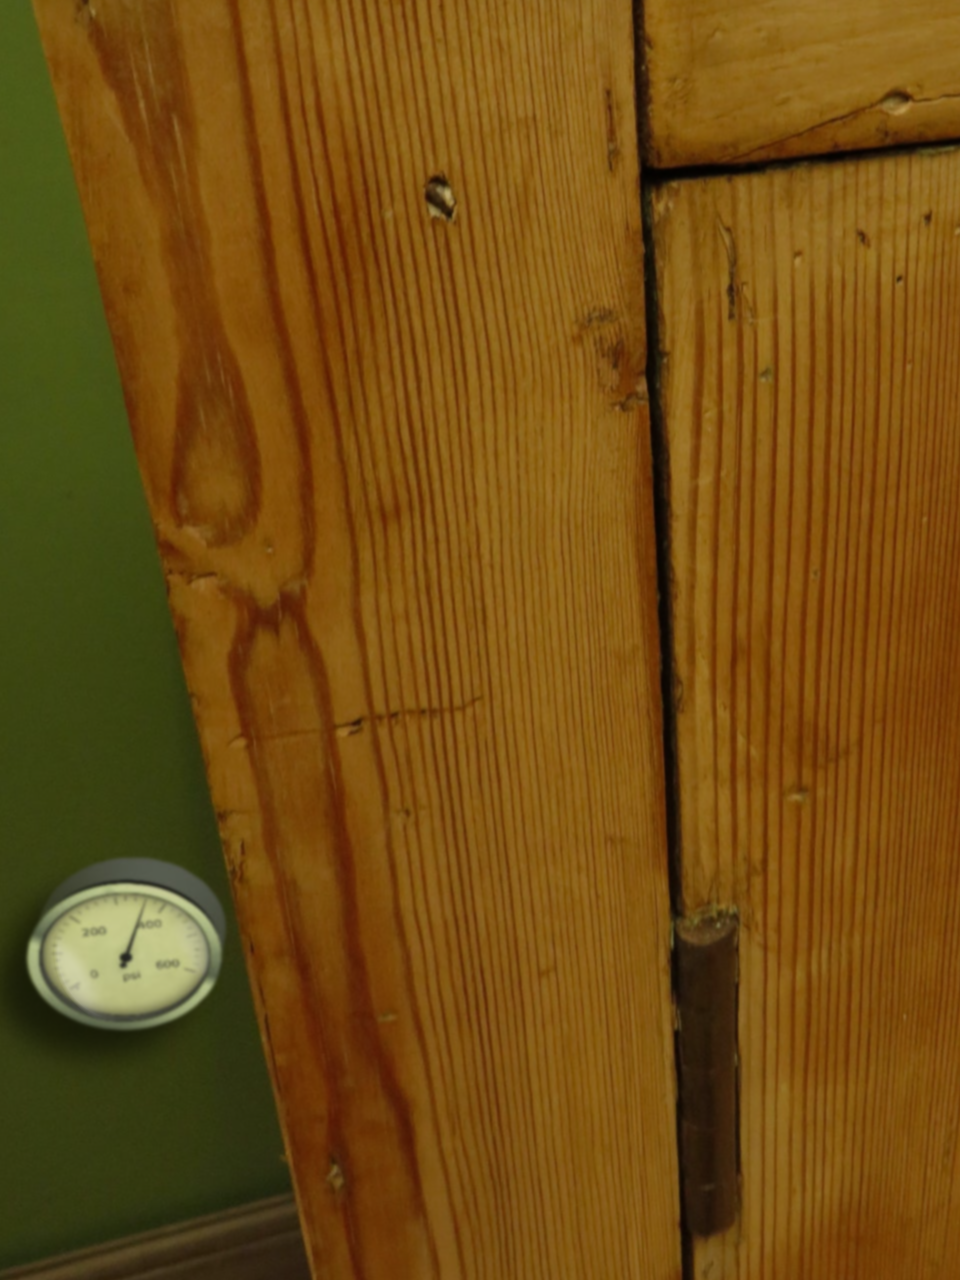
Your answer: 360 psi
